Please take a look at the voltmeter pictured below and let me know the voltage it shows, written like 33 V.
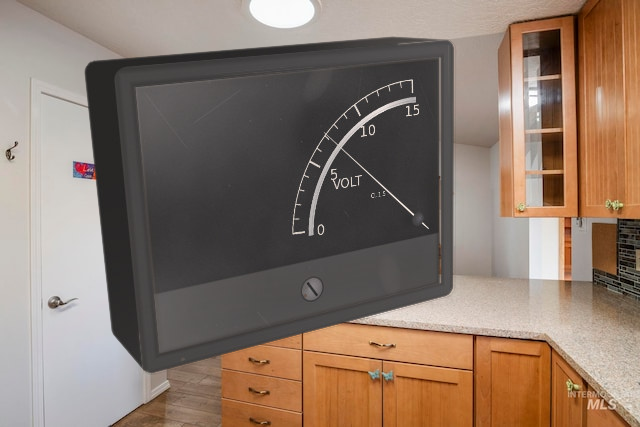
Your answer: 7 V
